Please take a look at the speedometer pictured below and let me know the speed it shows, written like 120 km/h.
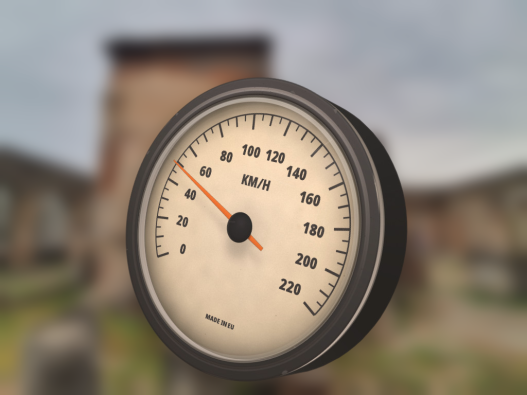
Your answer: 50 km/h
